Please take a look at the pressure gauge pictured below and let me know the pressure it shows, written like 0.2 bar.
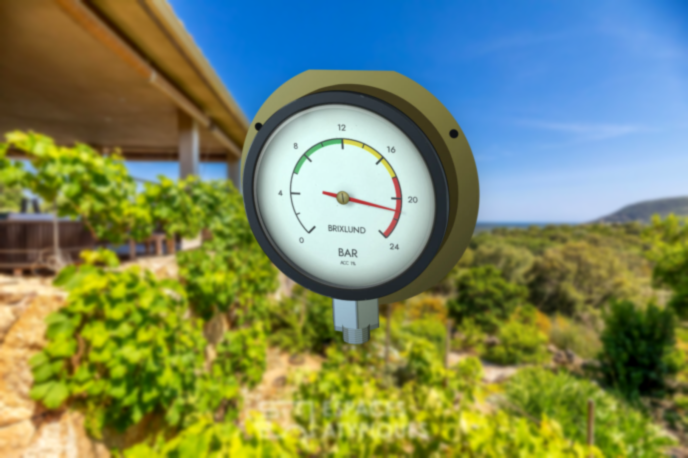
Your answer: 21 bar
